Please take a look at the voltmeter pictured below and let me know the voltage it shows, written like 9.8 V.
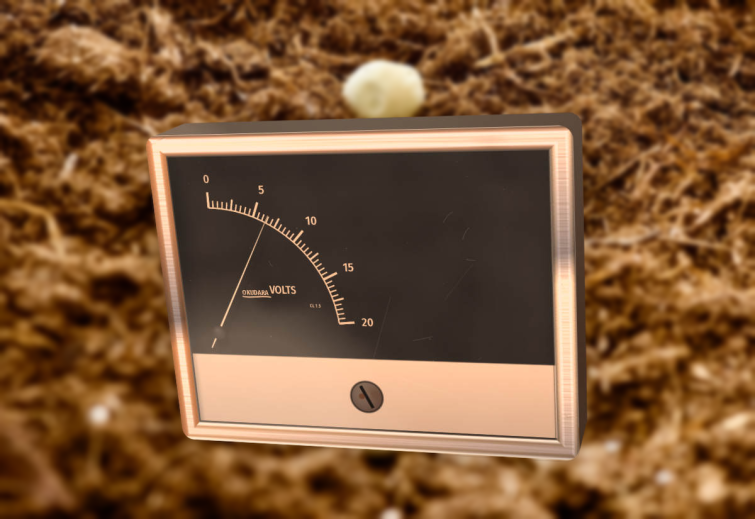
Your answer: 6.5 V
